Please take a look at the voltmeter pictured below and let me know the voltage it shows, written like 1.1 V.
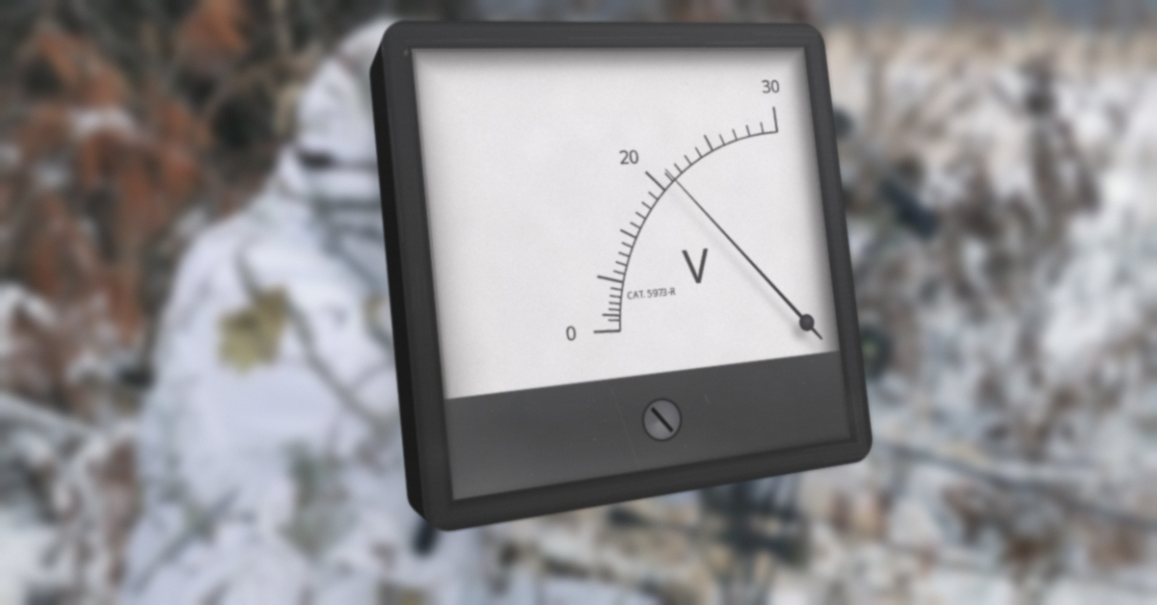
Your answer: 21 V
